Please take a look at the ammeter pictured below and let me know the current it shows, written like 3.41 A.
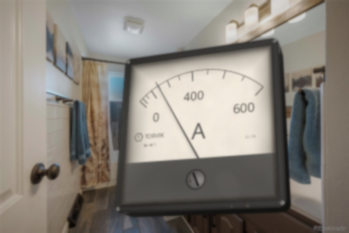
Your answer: 250 A
